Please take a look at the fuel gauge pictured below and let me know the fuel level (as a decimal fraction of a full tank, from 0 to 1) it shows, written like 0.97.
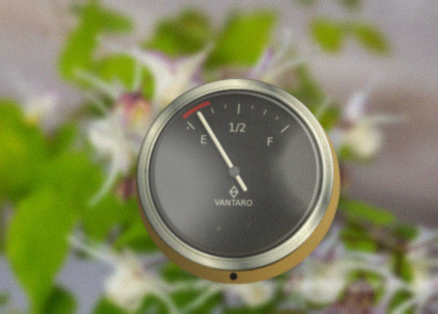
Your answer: 0.125
